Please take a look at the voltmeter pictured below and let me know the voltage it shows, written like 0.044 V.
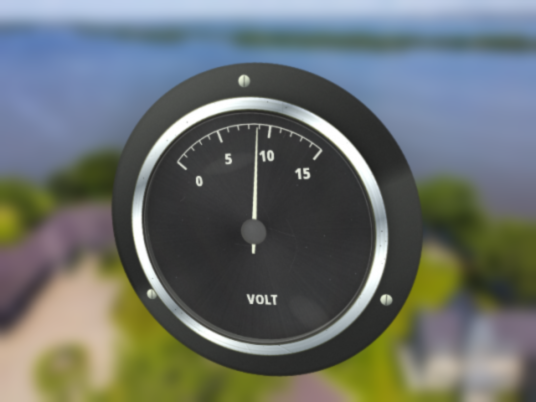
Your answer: 9 V
